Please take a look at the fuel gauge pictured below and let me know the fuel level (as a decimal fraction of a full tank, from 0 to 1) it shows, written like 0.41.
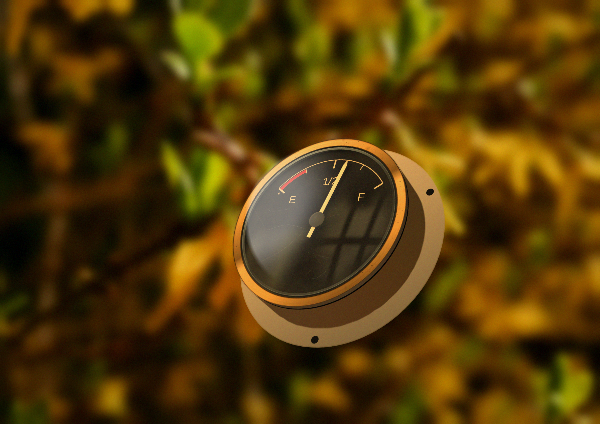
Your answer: 0.625
